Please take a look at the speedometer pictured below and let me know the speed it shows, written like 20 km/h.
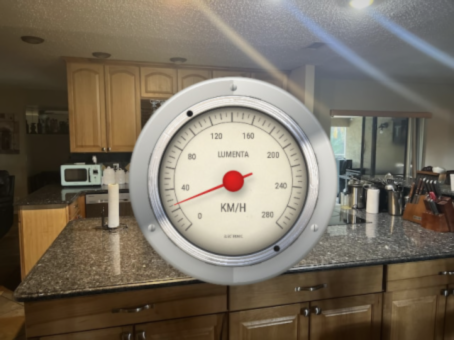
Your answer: 25 km/h
